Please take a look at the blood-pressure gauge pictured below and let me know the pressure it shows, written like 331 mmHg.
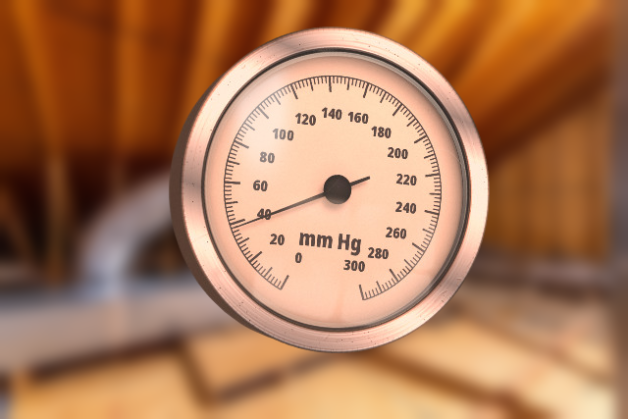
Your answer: 38 mmHg
